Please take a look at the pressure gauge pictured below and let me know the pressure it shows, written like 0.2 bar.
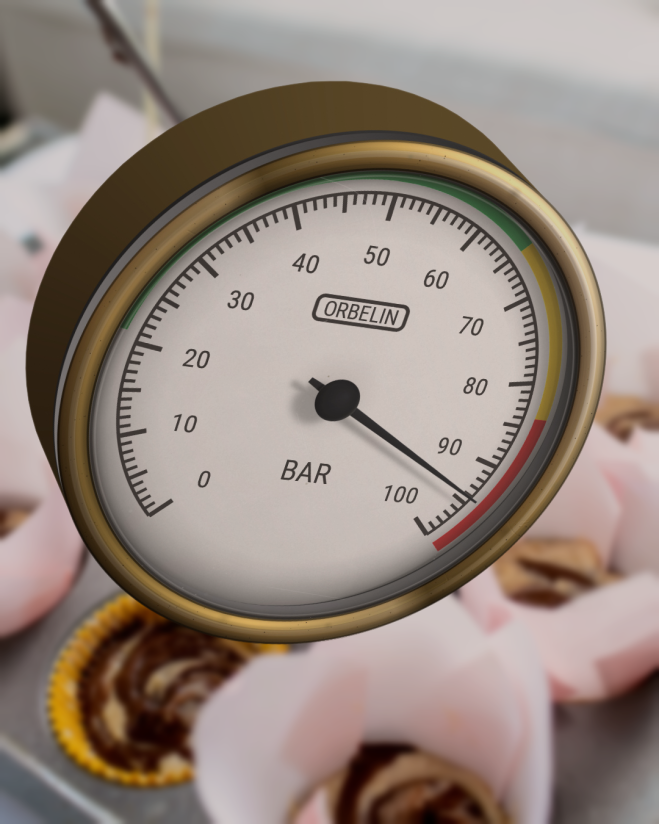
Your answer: 94 bar
